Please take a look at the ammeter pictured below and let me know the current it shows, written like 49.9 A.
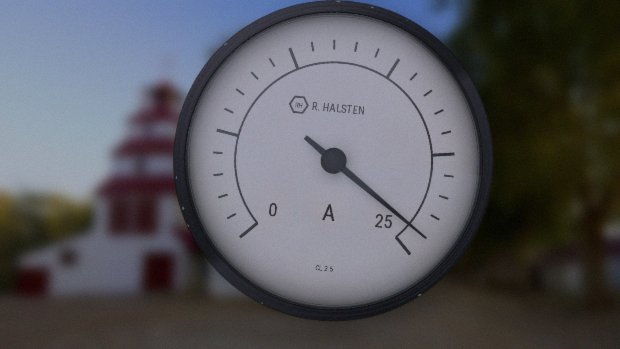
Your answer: 24 A
